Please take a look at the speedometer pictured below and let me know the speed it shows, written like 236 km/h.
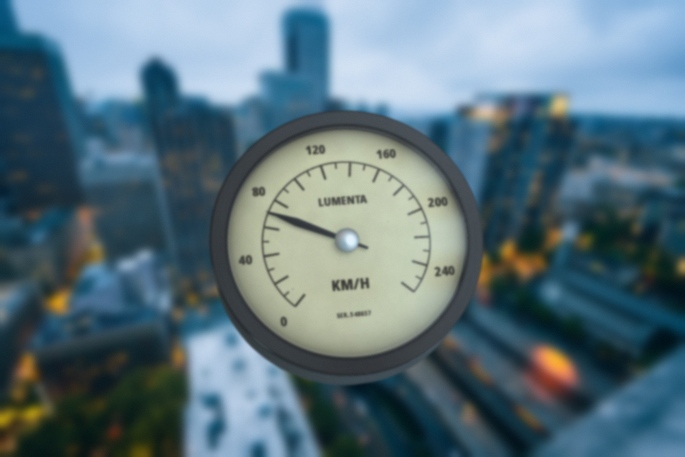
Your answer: 70 km/h
